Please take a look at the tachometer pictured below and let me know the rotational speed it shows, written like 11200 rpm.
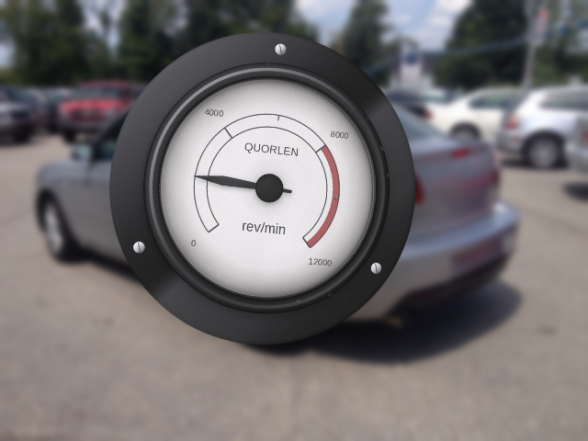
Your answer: 2000 rpm
